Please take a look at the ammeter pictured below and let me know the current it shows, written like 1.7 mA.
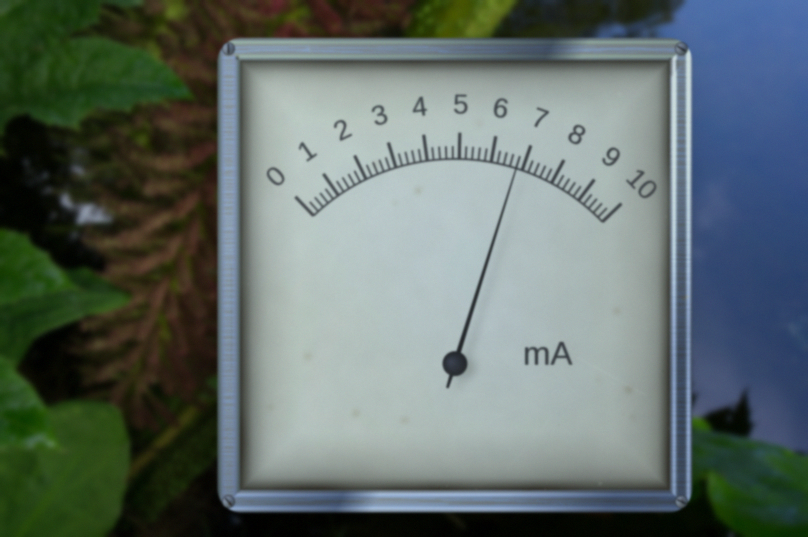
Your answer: 6.8 mA
